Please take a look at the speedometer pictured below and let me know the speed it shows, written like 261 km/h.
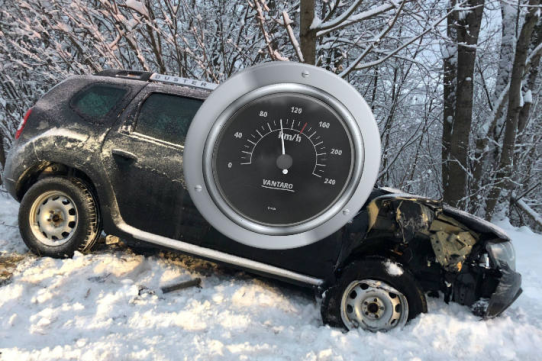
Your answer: 100 km/h
